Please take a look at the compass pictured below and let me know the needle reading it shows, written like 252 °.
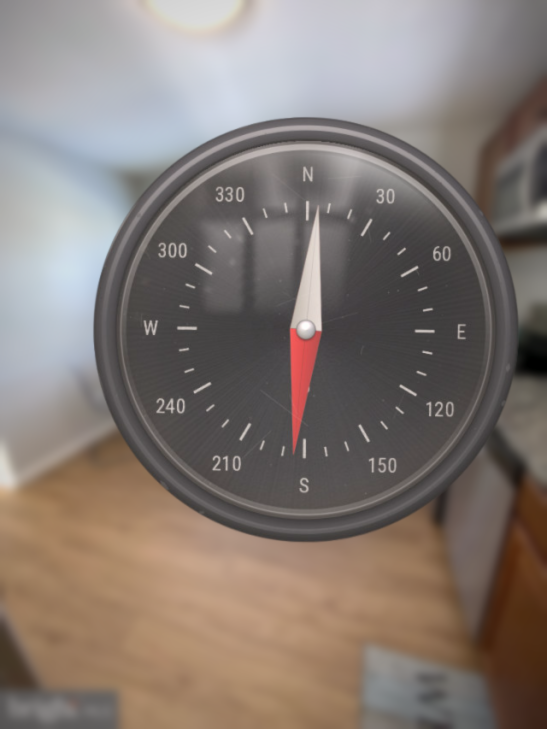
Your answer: 185 °
